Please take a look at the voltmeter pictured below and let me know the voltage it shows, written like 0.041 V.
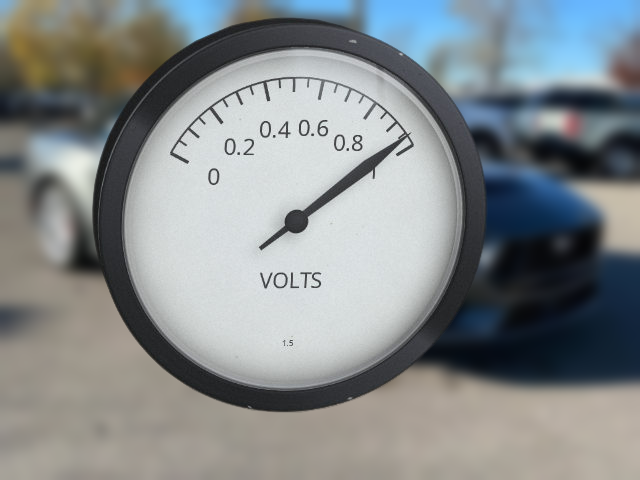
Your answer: 0.95 V
